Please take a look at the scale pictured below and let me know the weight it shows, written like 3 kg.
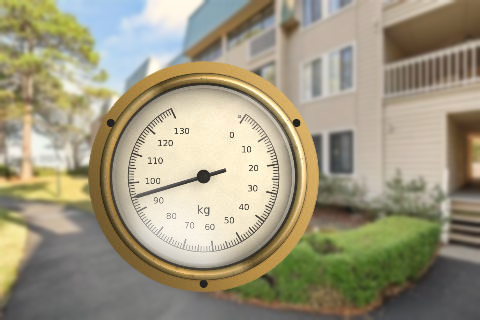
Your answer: 95 kg
